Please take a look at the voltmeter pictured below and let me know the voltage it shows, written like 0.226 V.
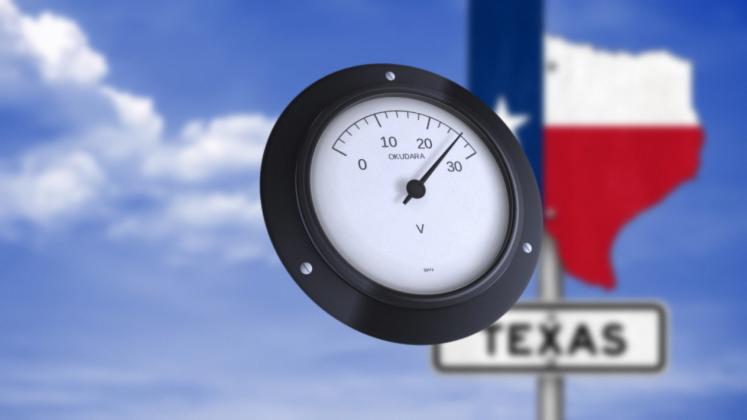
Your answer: 26 V
